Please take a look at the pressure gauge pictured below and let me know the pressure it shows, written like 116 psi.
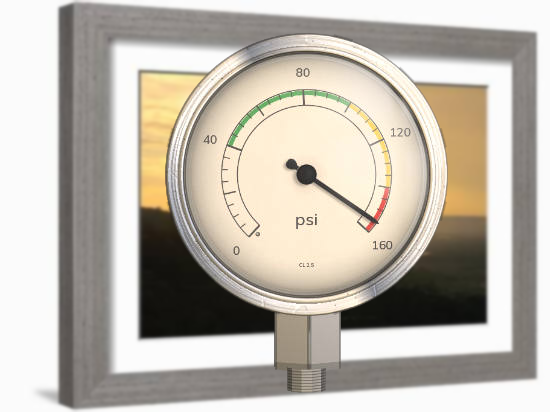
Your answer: 155 psi
